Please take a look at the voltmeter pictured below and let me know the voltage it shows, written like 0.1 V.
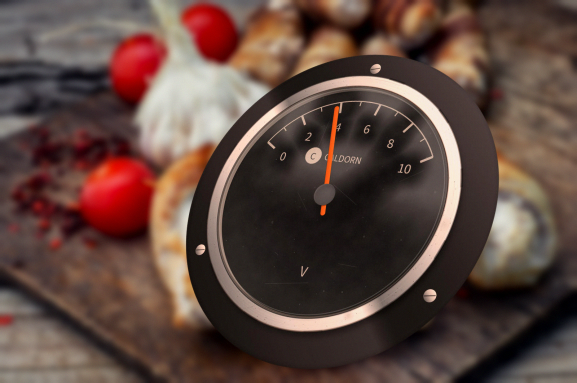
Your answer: 4 V
